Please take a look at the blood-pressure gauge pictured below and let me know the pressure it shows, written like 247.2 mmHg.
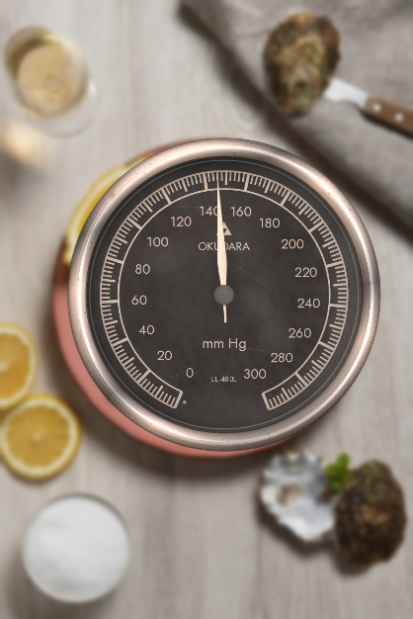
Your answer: 146 mmHg
